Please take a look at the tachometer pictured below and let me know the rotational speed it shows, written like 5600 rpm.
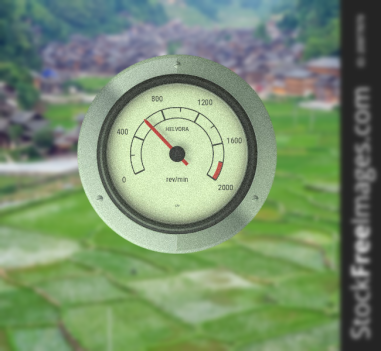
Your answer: 600 rpm
